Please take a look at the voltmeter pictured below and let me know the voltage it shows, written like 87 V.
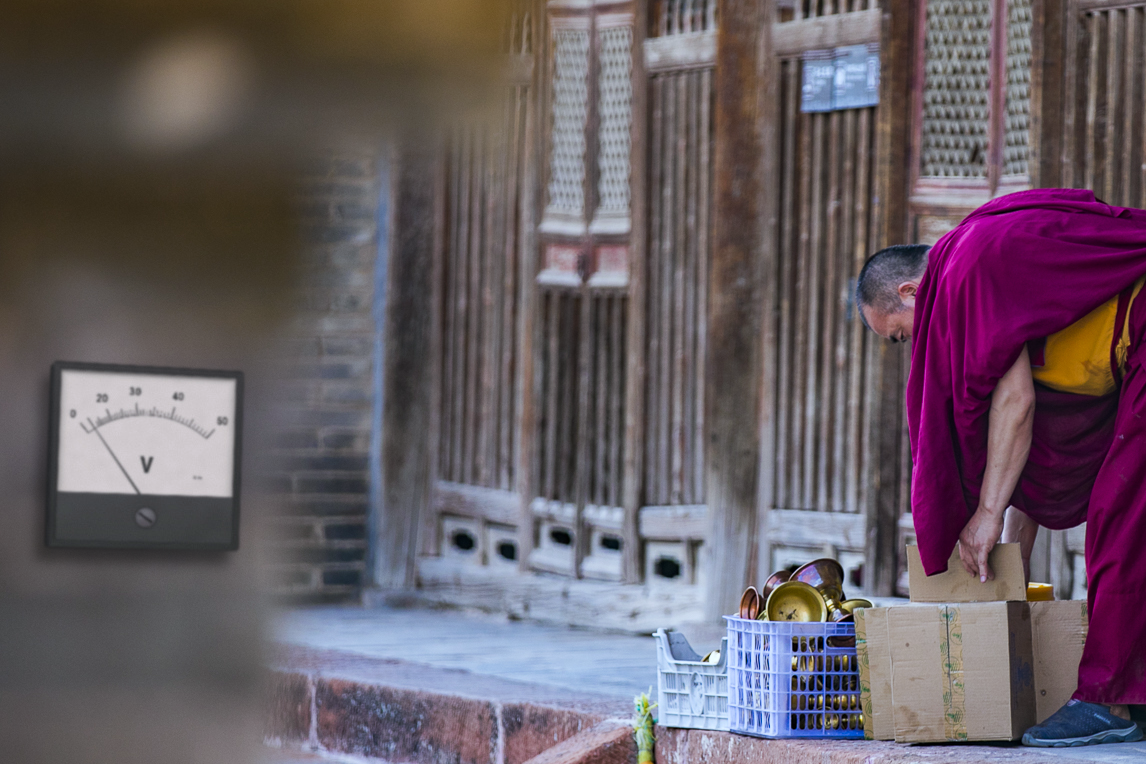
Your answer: 10 V
